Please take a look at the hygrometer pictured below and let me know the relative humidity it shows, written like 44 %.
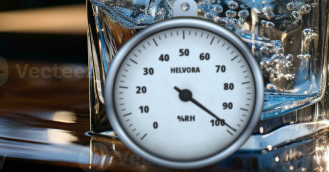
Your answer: 98 %
